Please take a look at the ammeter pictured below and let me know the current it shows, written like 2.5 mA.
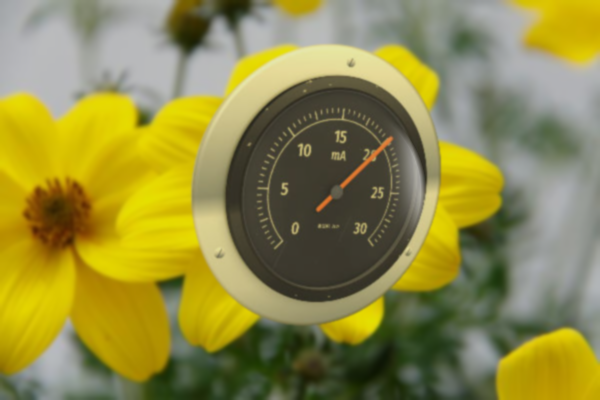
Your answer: 20 mA
